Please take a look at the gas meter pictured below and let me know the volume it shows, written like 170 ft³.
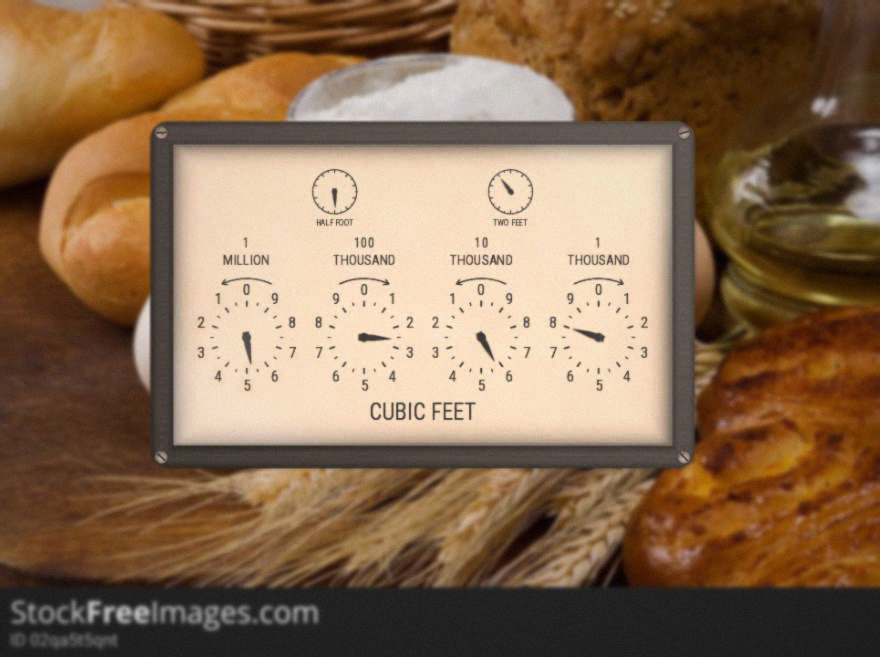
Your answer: 525800 ft³
